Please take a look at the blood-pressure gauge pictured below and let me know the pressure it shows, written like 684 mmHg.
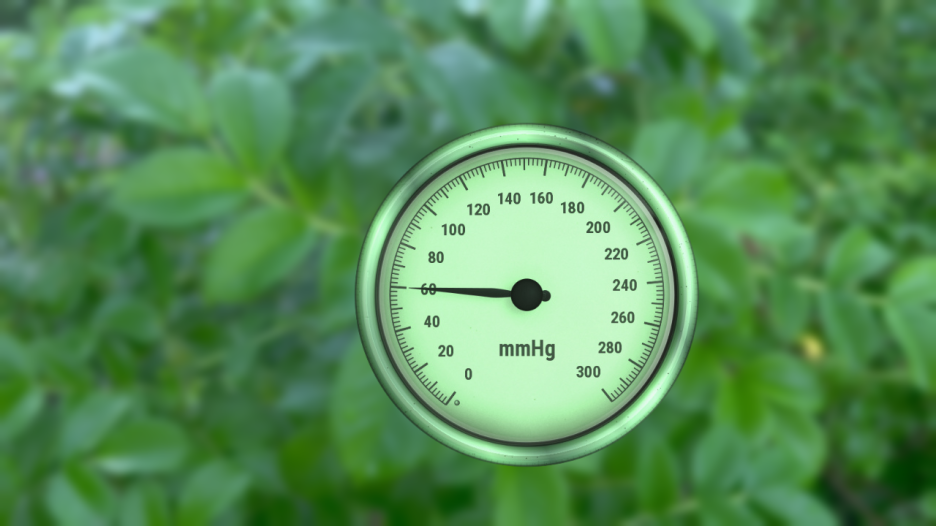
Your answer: 60 mmHg
